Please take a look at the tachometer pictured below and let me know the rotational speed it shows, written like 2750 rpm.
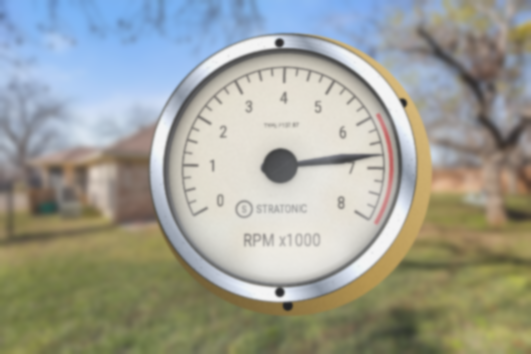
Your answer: 6750 rpm
